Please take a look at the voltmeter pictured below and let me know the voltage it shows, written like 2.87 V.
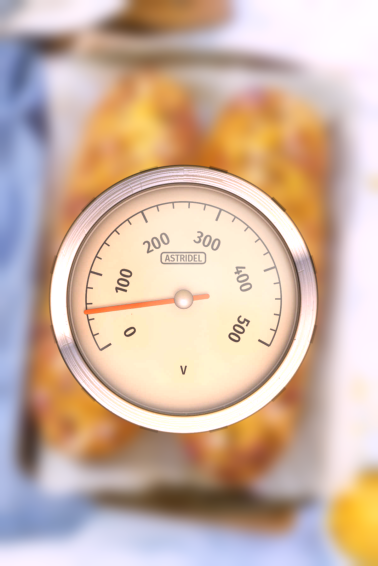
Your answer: 50 V
